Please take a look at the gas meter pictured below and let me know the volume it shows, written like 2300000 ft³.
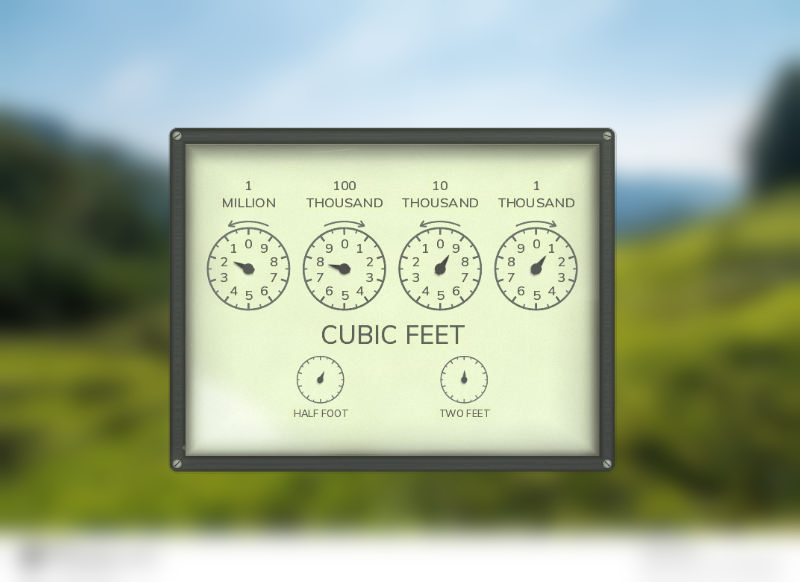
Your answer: 179100 ft³
